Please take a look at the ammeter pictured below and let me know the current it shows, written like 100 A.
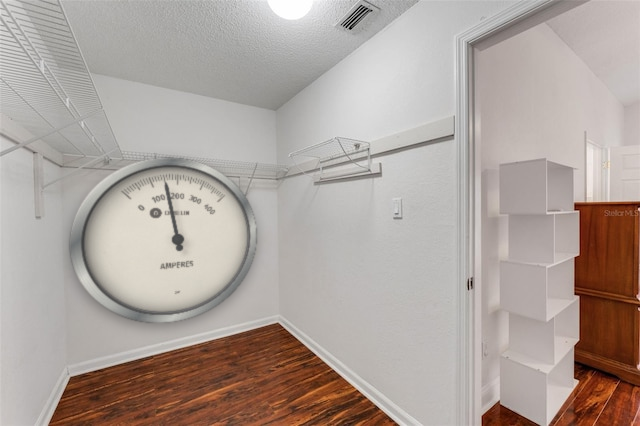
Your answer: 150 A
